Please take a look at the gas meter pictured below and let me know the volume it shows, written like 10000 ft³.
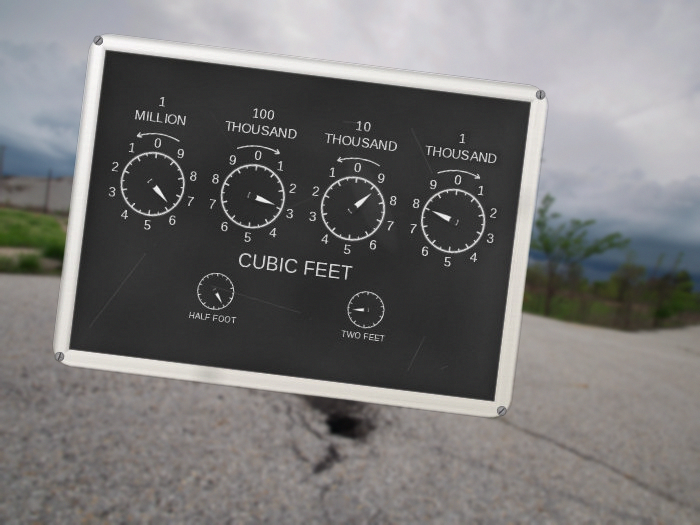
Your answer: 628800 ft³
